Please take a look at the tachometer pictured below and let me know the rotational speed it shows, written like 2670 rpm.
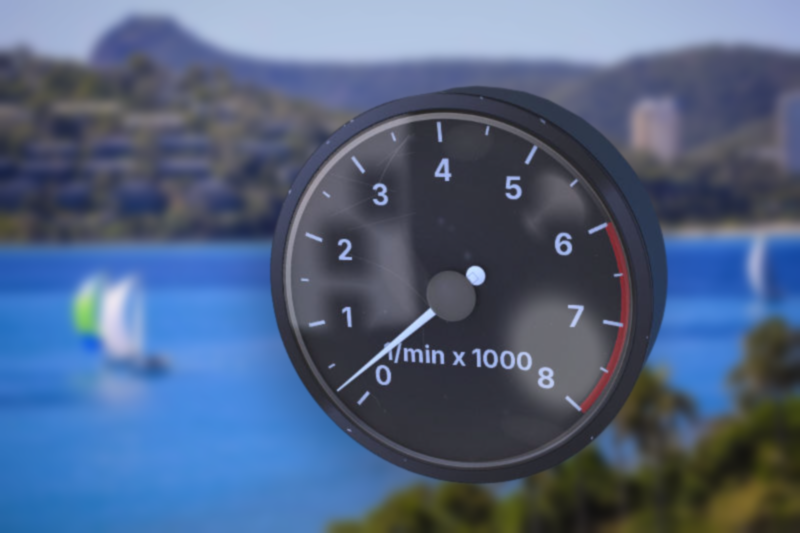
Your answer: 250 rpm
